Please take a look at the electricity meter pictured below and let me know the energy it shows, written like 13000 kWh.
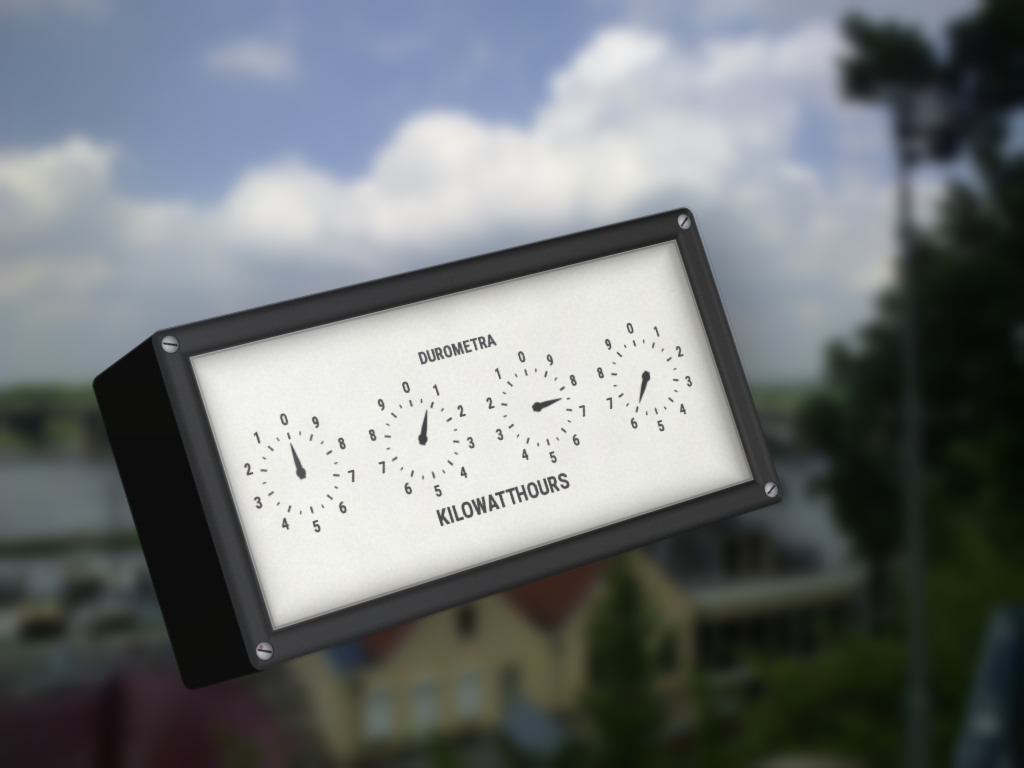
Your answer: 76 kWh
